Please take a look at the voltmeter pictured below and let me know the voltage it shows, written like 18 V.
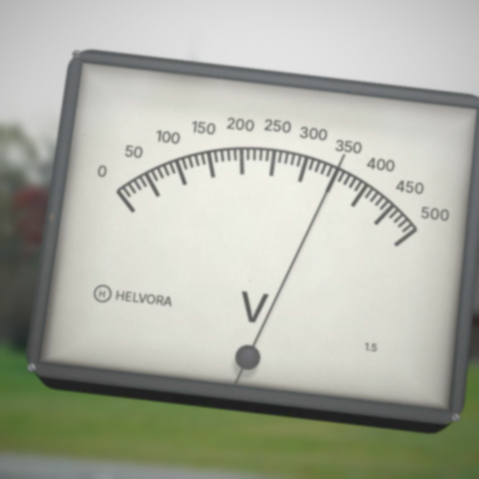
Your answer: 350 V
